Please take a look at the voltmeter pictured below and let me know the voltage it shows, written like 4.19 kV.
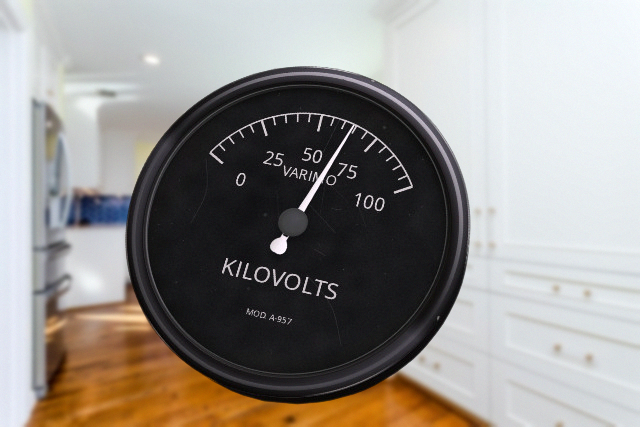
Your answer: 65 kV
